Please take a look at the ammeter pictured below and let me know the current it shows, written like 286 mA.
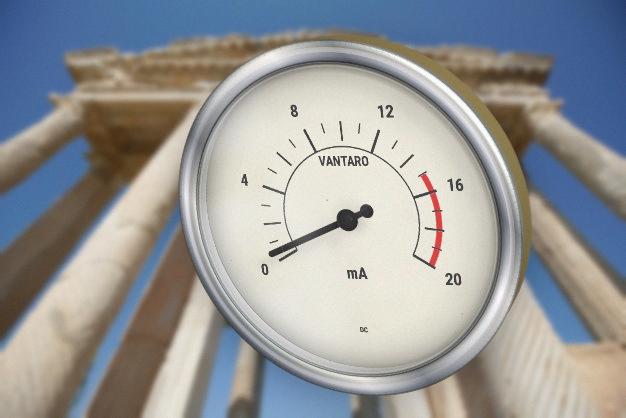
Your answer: 0.5 mA
